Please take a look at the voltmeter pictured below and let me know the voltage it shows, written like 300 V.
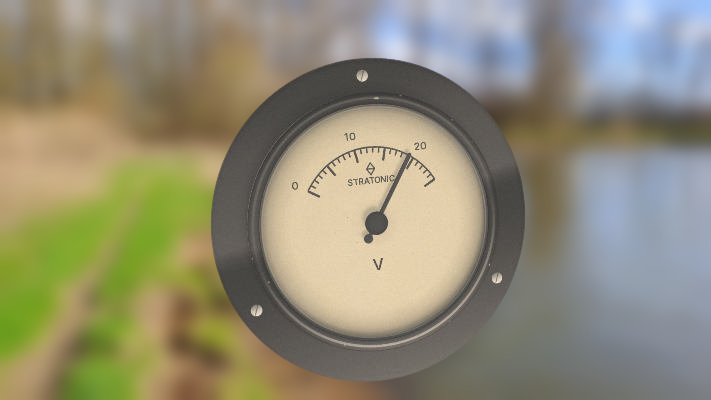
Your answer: 19 V
